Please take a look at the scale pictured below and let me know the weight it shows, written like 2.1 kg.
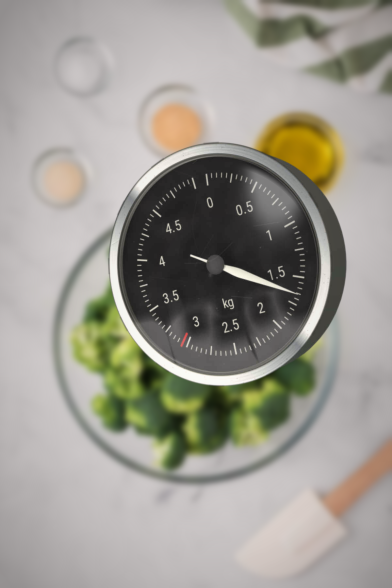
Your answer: 1.65 kg
